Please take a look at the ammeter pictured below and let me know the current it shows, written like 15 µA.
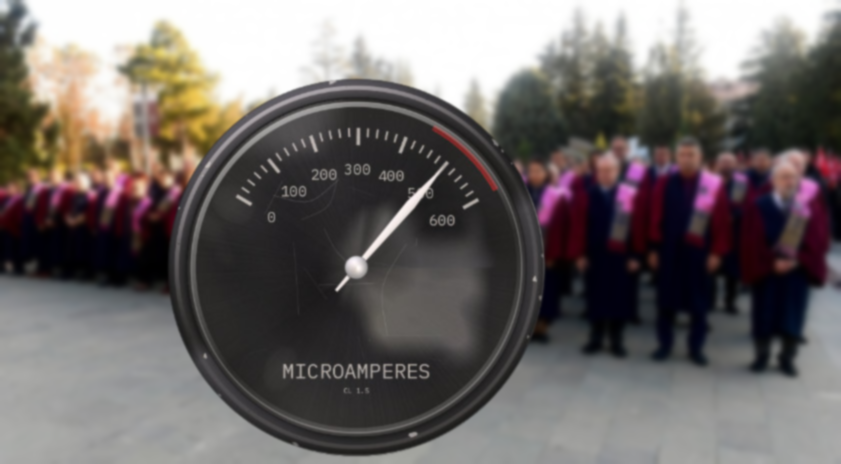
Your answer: 500 µA
